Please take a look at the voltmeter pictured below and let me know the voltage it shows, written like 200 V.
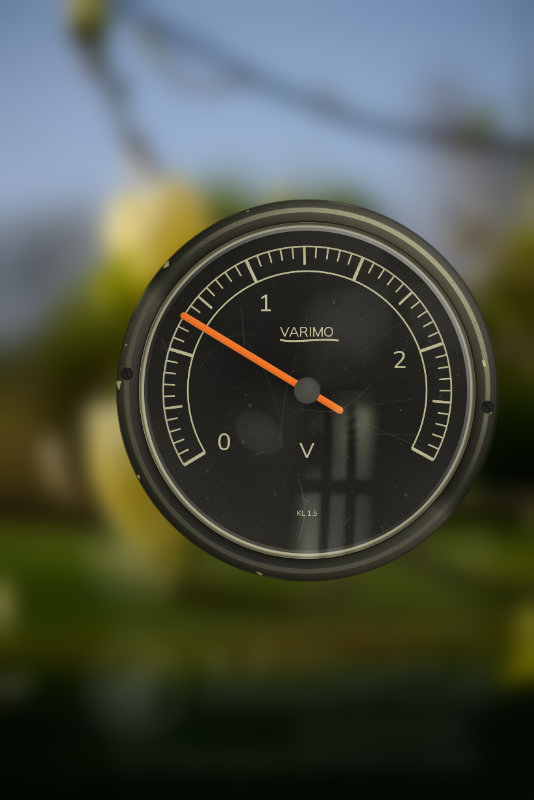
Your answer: 0.65 V
